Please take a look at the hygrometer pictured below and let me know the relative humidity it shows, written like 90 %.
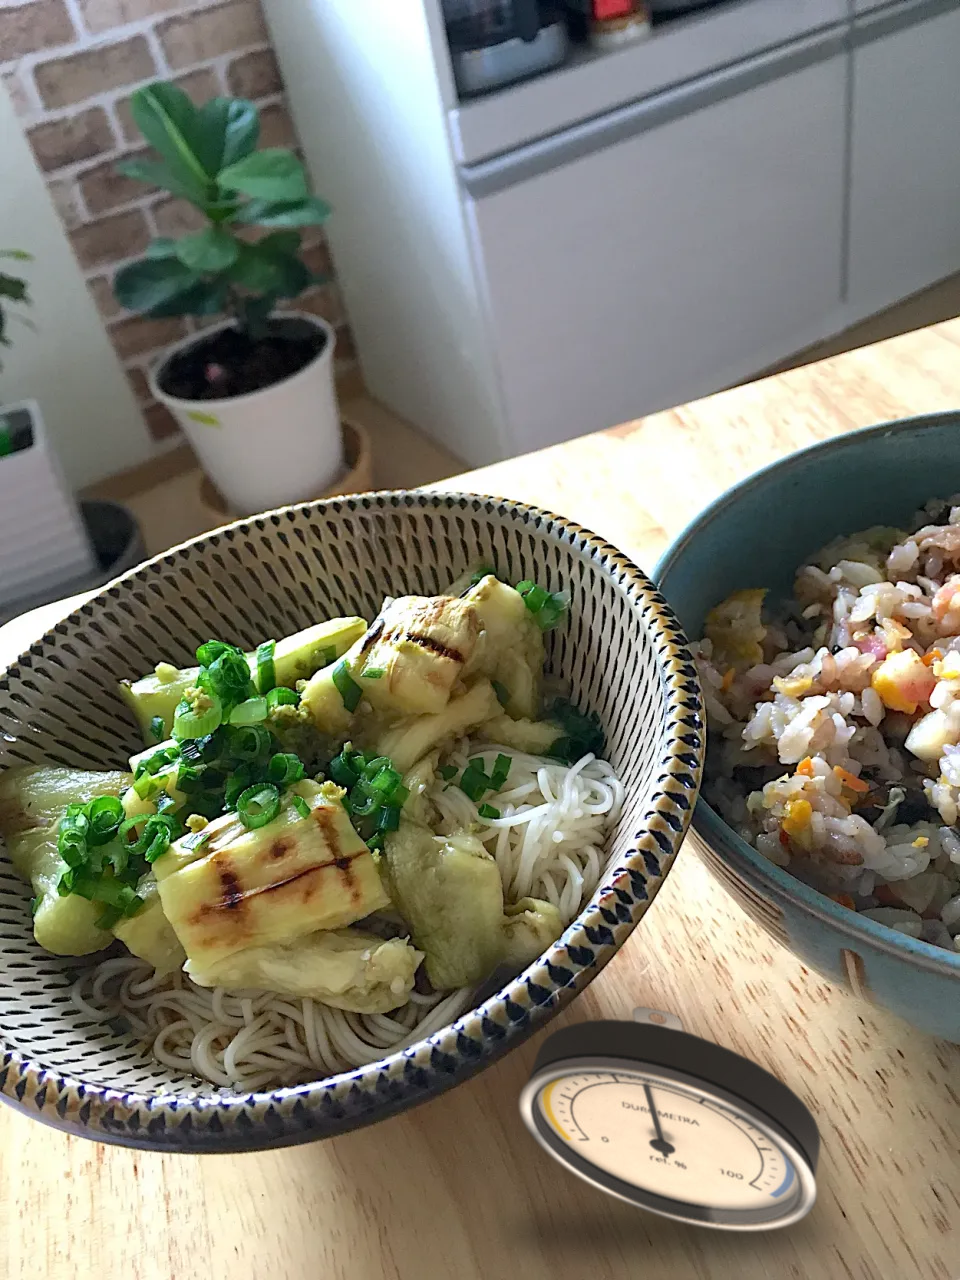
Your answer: 48 %
